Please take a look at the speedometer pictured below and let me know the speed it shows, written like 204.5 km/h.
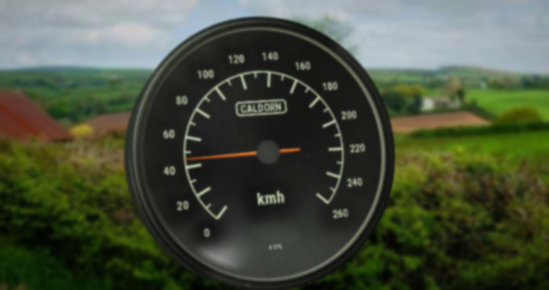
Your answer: 45 km/h
